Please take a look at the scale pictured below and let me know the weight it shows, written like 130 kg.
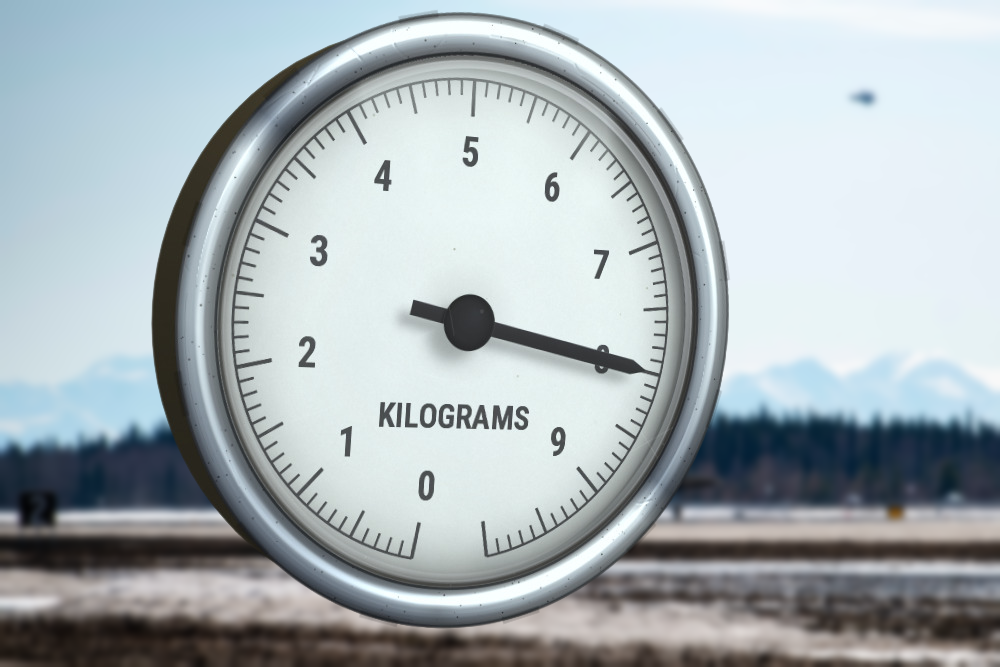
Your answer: 8 kg
